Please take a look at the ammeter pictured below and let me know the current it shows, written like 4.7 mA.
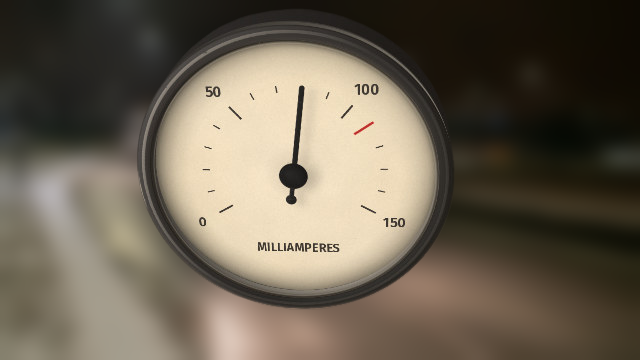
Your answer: 80 mA
